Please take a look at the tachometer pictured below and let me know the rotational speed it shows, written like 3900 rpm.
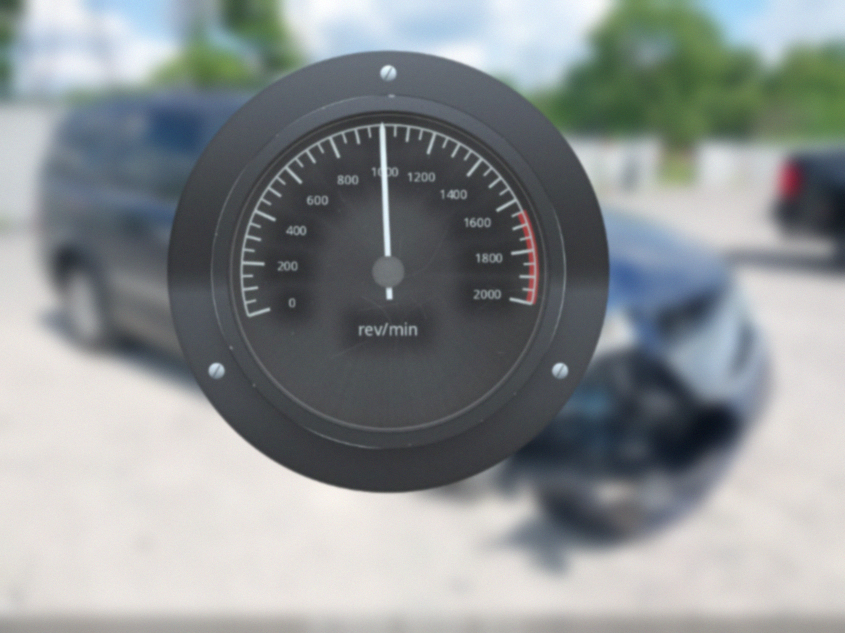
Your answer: 1000 rpm
